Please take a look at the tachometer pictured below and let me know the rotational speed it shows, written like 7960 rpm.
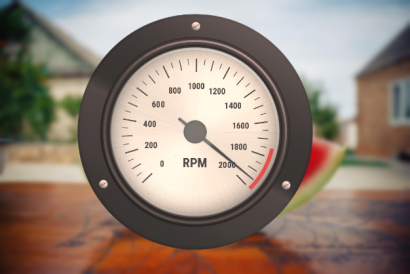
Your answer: 1950 rpm
